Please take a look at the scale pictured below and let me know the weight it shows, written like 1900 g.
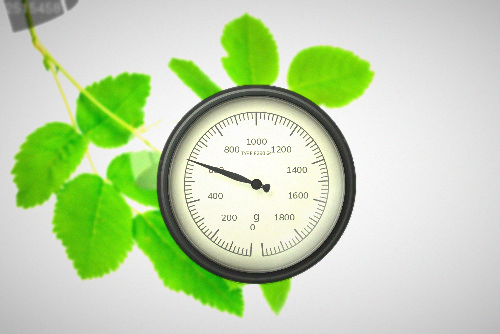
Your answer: 600 g
